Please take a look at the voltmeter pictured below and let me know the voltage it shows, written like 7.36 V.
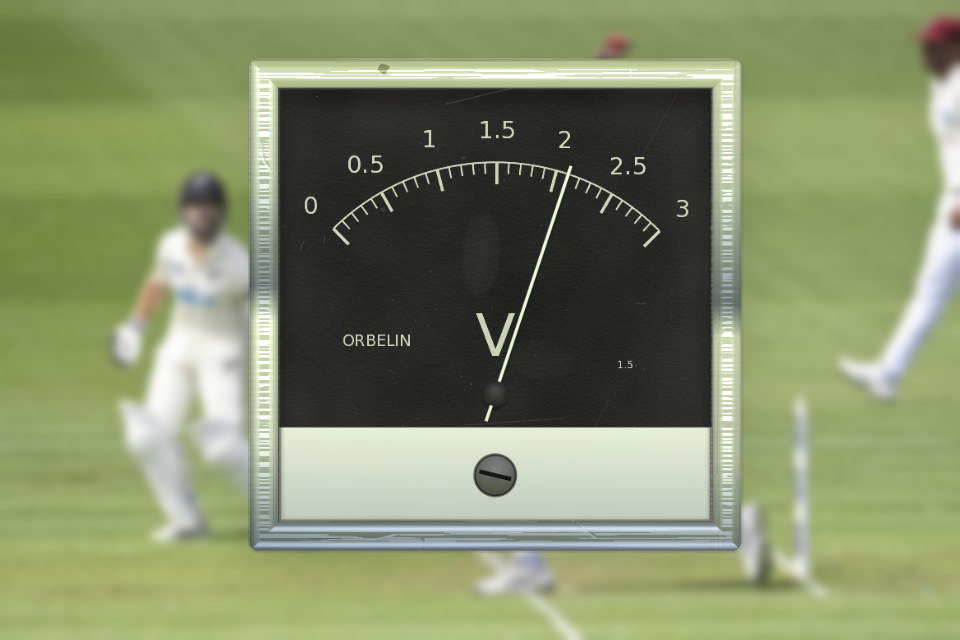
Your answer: 2.1 V
